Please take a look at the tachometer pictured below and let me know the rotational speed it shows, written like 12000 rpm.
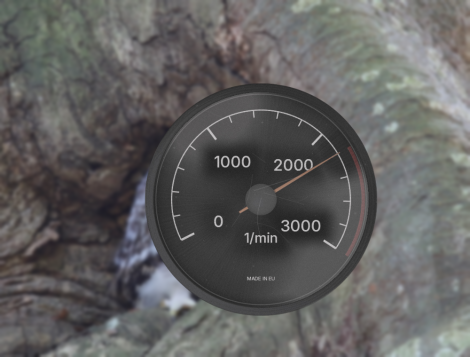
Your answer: 2200 rpm
